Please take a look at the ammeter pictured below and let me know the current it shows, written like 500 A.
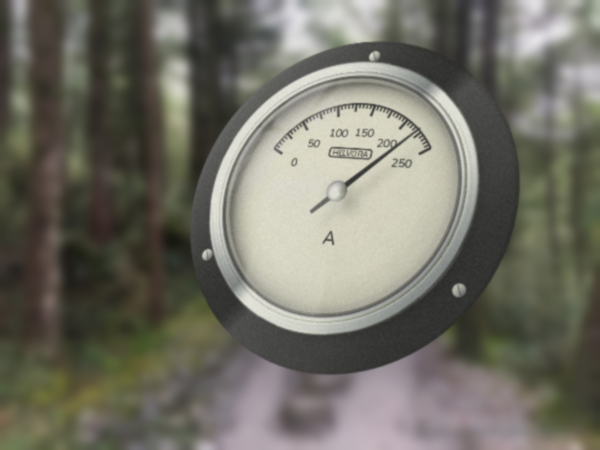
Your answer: 225 A
